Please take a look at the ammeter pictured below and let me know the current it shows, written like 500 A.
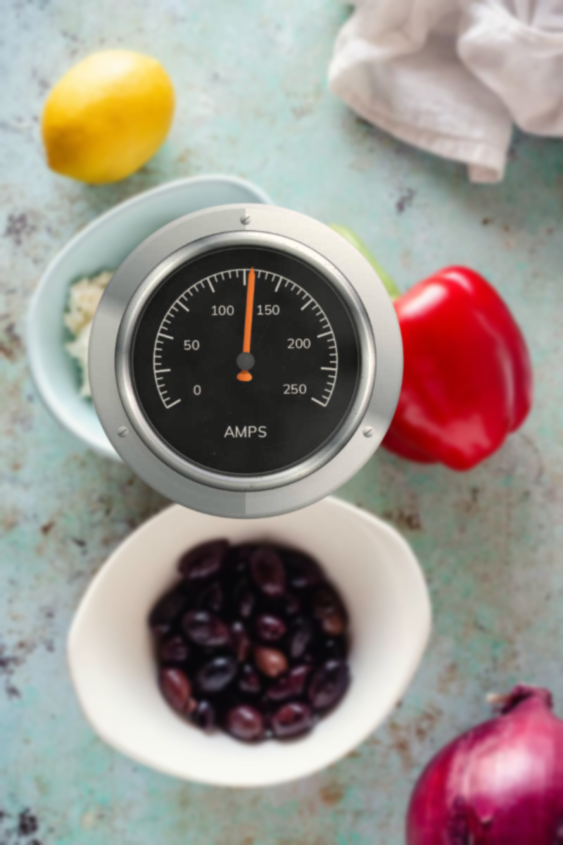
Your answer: 130 A
